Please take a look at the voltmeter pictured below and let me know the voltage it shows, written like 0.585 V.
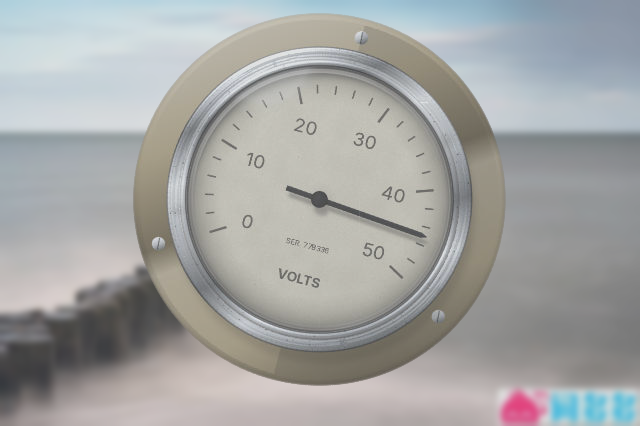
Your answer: 45 V
